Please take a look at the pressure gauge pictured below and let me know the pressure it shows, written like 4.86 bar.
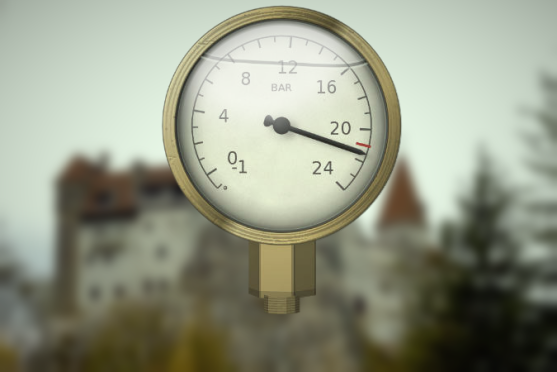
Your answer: 21.5 bar
